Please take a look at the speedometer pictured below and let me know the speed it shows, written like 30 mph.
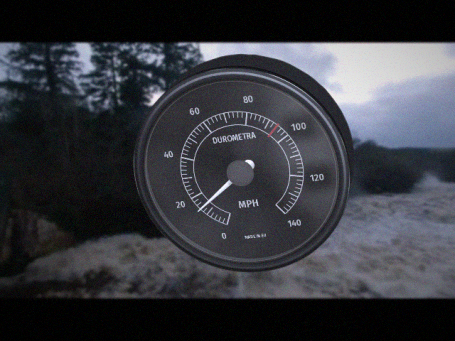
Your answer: 14 mph
